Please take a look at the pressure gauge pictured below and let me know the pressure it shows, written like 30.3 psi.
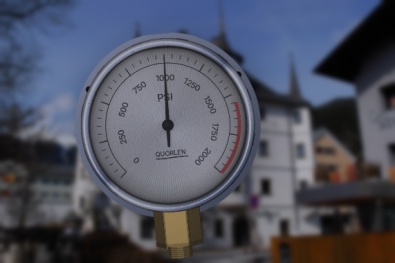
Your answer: 1000 psi
